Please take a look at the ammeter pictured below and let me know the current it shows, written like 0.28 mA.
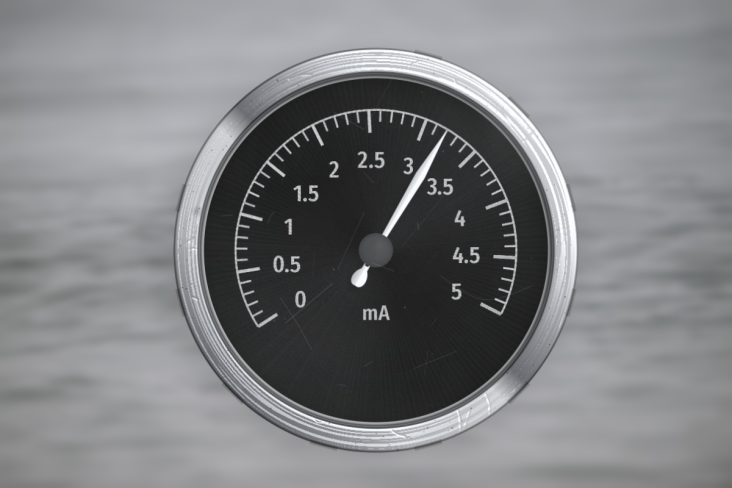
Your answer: 3.2 mA
